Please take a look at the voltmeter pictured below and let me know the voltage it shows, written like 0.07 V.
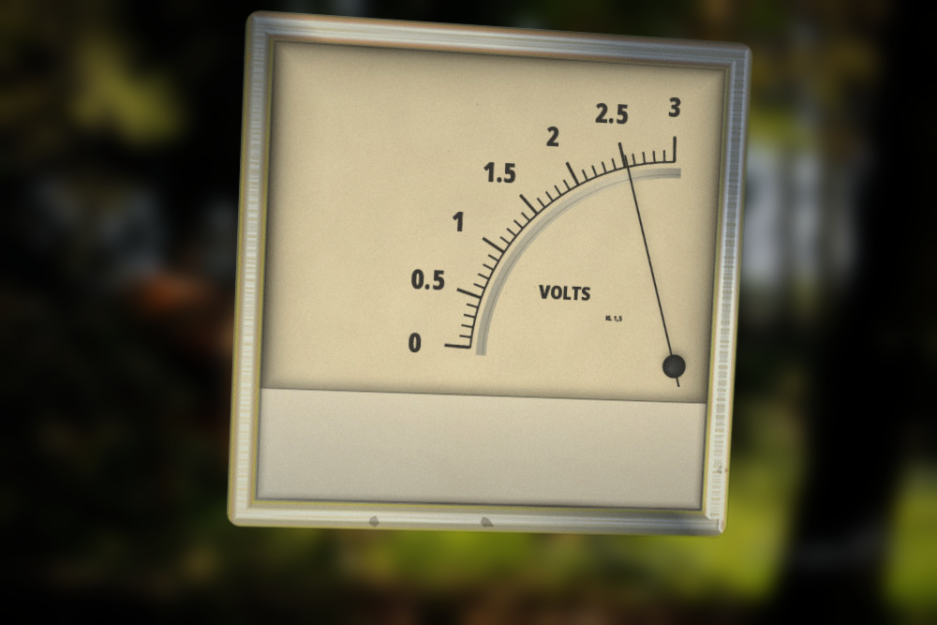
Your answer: 2.5 V
